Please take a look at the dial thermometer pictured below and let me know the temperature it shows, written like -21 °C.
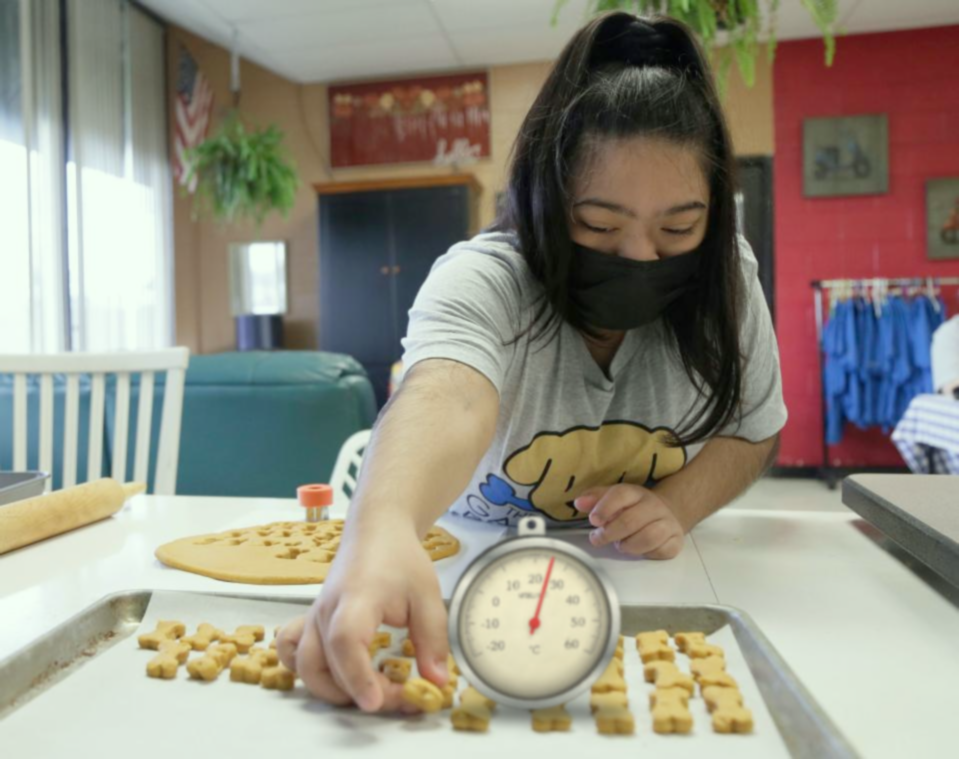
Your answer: 25 °C
